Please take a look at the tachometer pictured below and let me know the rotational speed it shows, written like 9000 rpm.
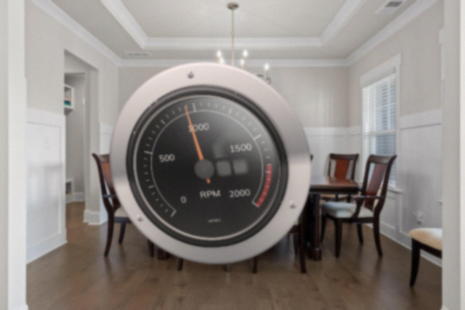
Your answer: 950 rpm
